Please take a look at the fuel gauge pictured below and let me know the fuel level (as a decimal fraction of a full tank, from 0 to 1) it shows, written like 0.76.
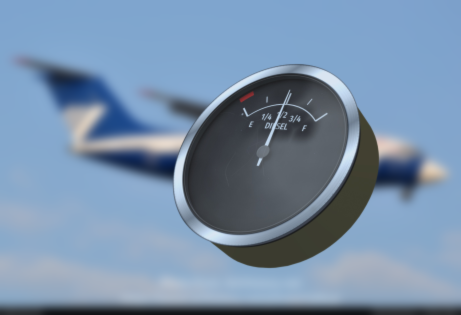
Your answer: 0.5
